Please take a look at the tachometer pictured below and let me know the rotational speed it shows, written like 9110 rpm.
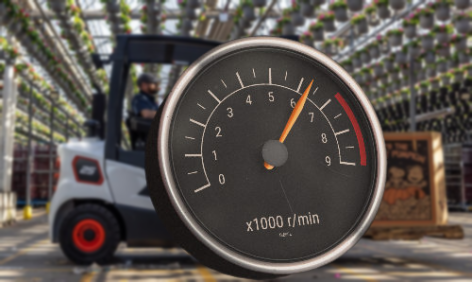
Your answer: 6250 rpm
